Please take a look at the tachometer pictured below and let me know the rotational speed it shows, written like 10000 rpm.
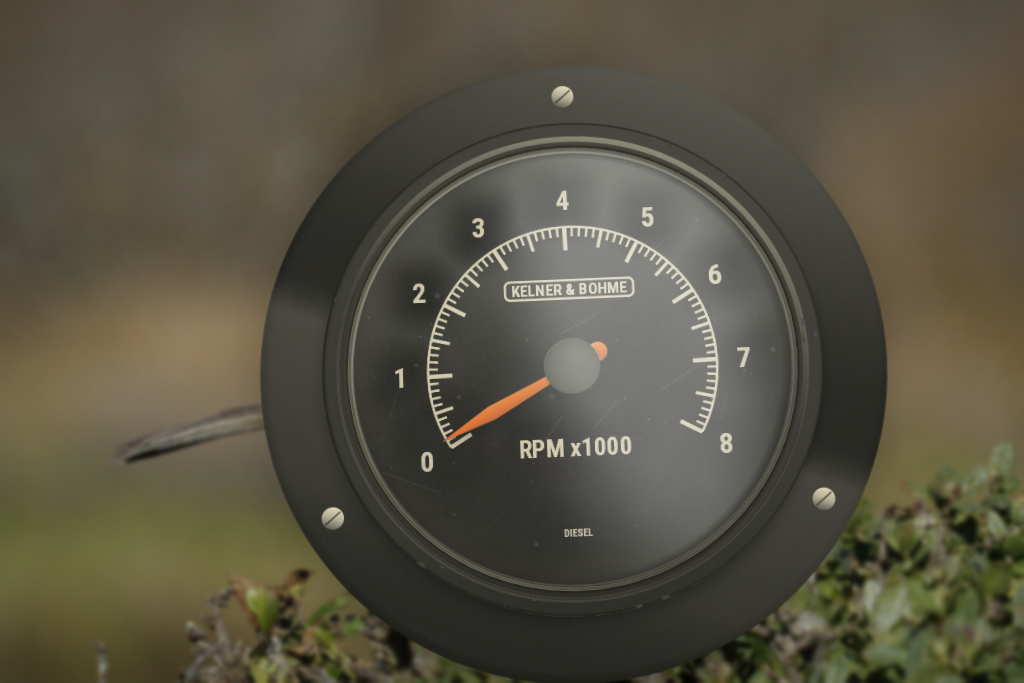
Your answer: 100 rpm
